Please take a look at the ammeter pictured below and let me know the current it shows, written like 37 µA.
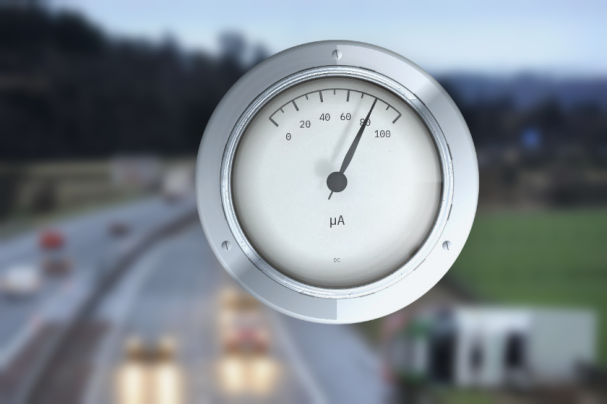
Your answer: 80 µA
